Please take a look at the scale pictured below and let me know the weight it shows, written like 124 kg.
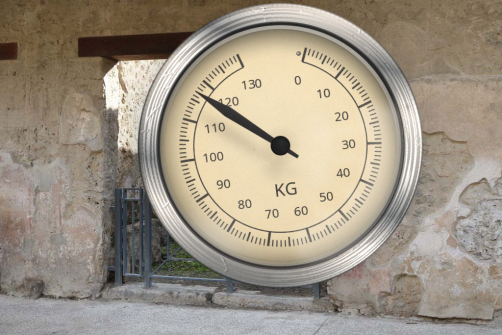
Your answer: 117 kg
